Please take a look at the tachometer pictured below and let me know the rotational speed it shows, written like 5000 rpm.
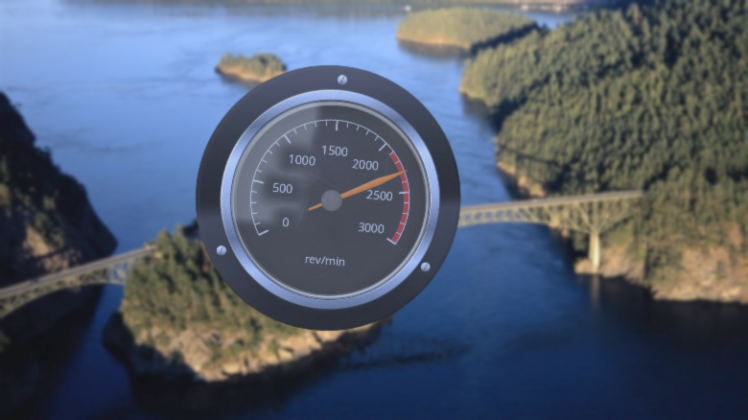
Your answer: 2300 rpm
